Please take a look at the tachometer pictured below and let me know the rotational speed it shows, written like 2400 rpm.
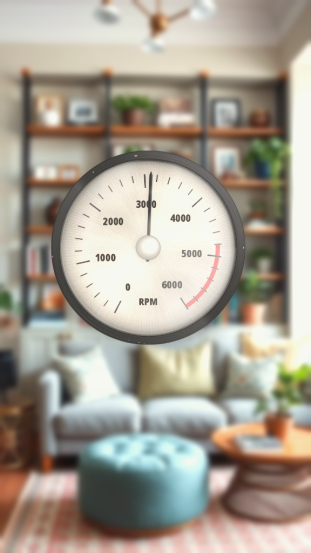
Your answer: 3100 rpm
